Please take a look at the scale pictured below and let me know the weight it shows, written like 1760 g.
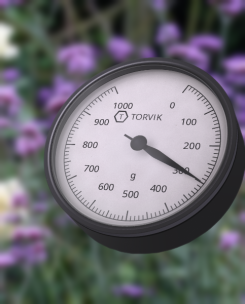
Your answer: 300 g
